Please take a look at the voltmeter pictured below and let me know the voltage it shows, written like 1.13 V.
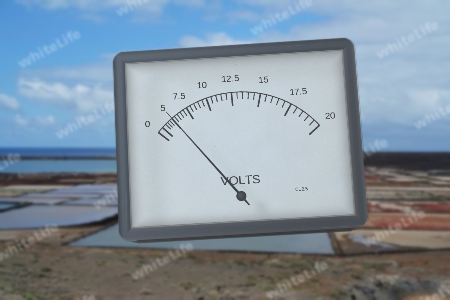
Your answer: 5 V
